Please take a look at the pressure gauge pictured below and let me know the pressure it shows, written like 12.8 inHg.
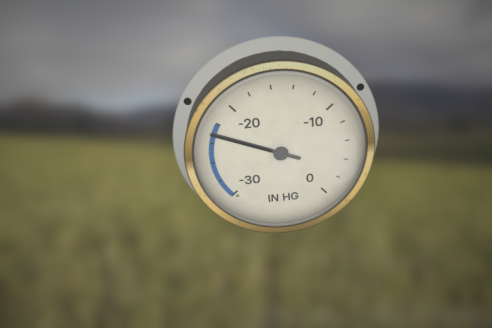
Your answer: -23 inHg
